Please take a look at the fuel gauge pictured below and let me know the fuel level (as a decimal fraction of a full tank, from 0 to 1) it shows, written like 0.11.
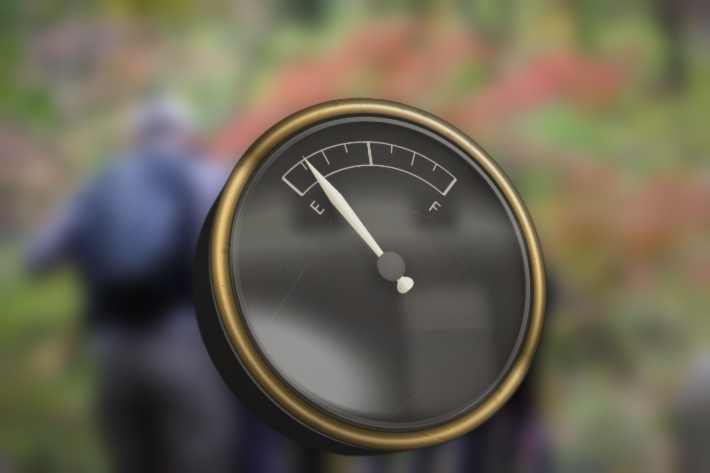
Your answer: 0.125
